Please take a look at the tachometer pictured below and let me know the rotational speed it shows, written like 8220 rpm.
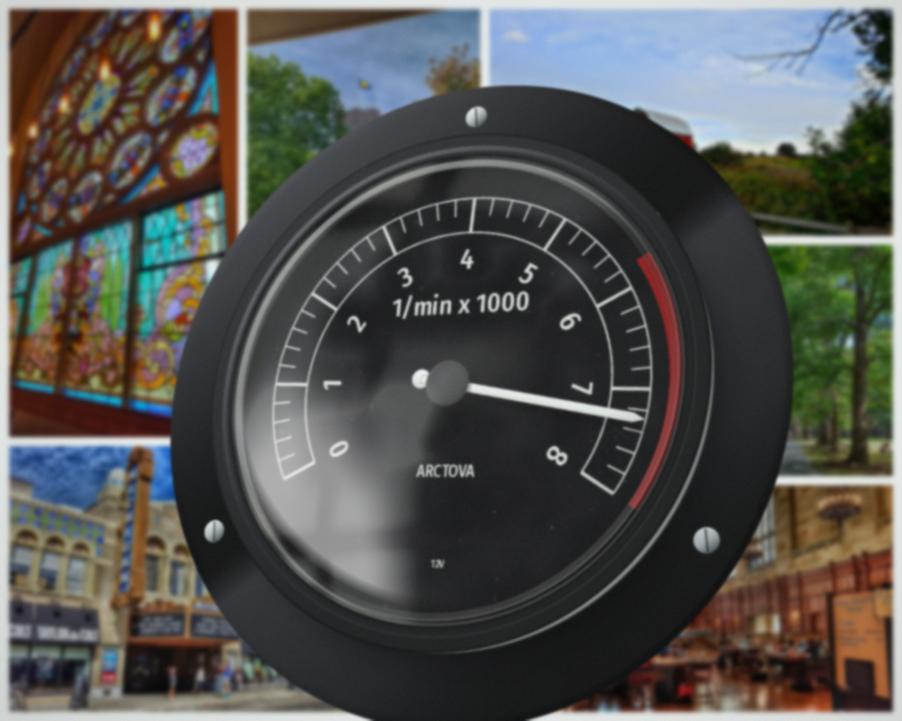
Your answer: 7300 rpm
